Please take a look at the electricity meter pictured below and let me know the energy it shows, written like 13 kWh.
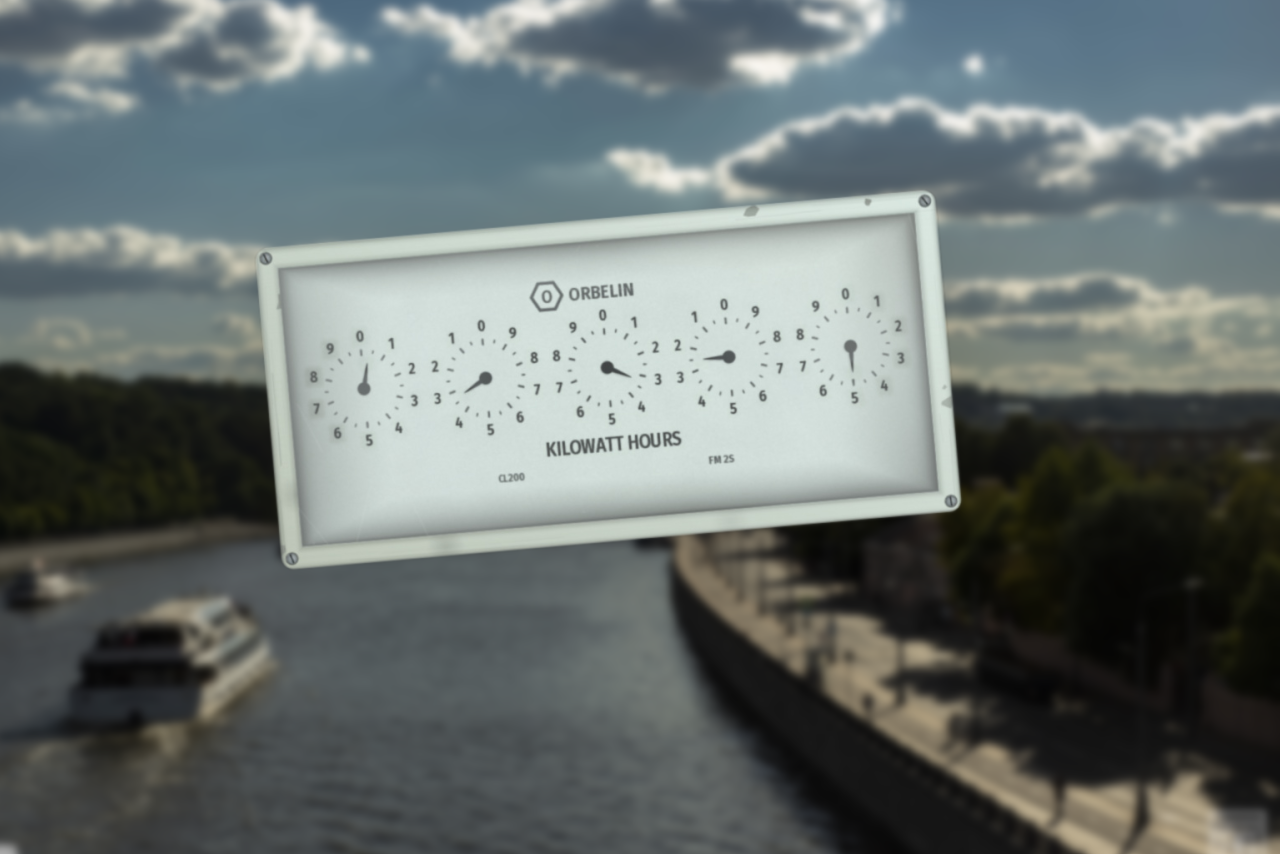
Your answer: 3325 kWh
